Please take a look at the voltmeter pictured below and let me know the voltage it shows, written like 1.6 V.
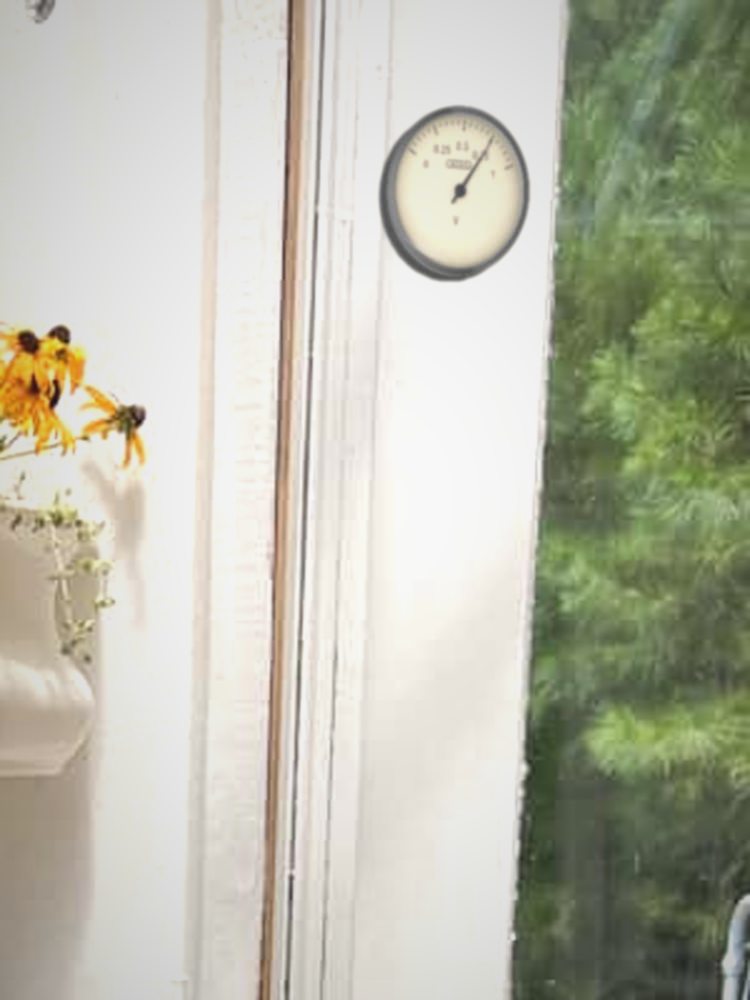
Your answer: 0.75 V
